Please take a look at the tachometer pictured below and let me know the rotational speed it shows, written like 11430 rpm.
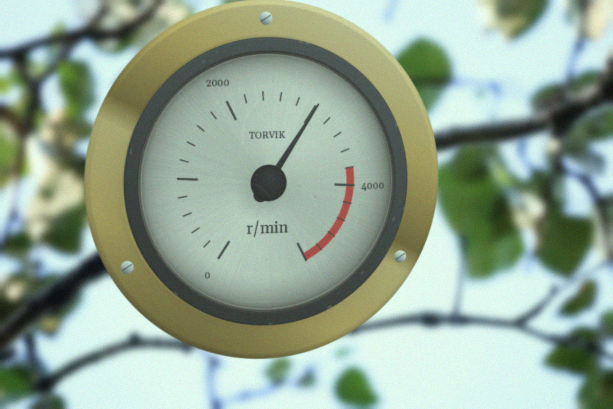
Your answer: 3000 rpm
